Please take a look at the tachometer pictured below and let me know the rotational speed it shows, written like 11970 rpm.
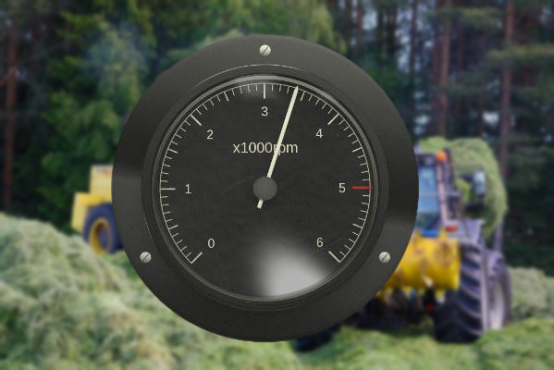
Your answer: 3400 rpm
